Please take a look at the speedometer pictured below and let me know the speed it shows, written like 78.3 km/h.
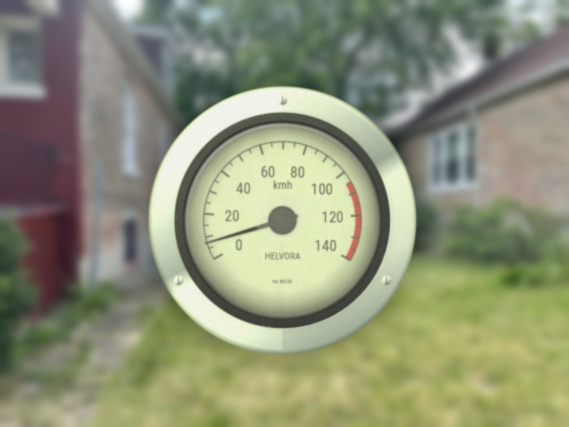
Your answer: 7.5 km/h
